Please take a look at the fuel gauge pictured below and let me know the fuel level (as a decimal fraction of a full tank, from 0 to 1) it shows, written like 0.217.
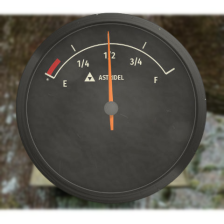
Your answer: 0.5
